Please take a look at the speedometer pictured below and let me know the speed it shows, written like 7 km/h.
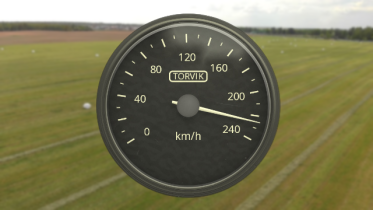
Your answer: 225 km/h
